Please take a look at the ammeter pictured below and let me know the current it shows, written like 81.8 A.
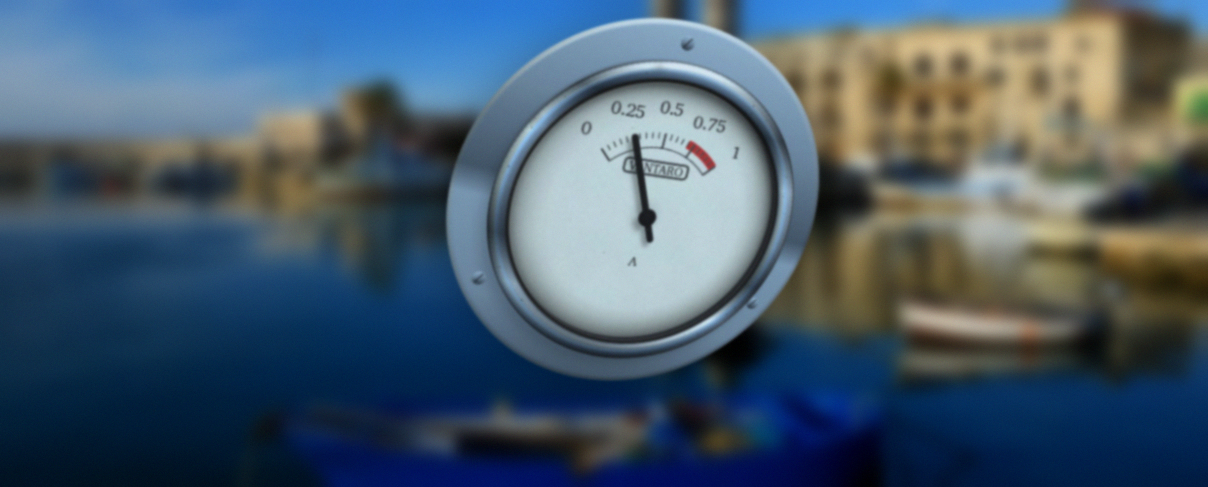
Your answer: 0.25 A
